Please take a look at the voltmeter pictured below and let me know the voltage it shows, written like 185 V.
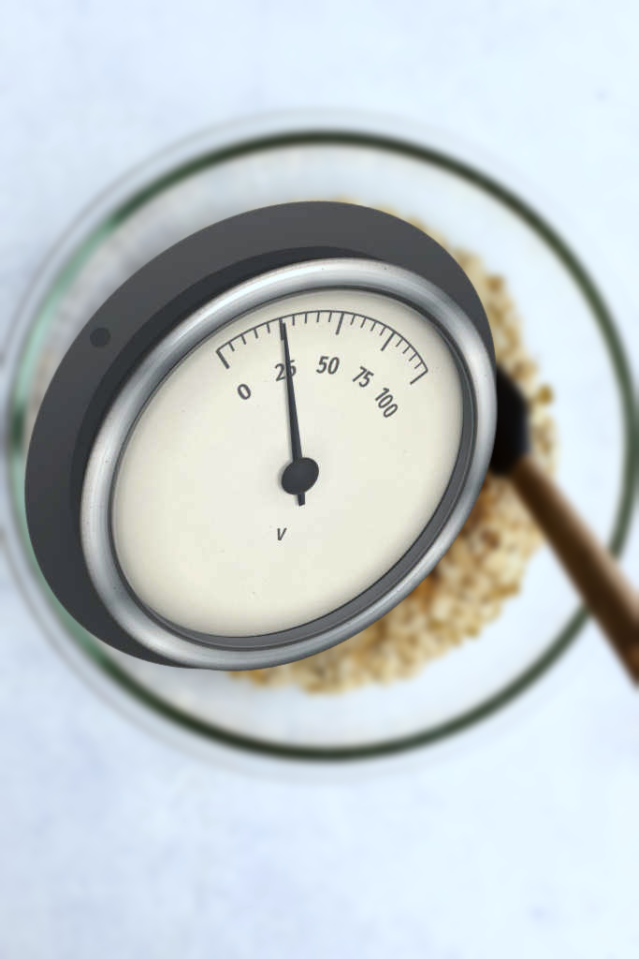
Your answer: 25 V
